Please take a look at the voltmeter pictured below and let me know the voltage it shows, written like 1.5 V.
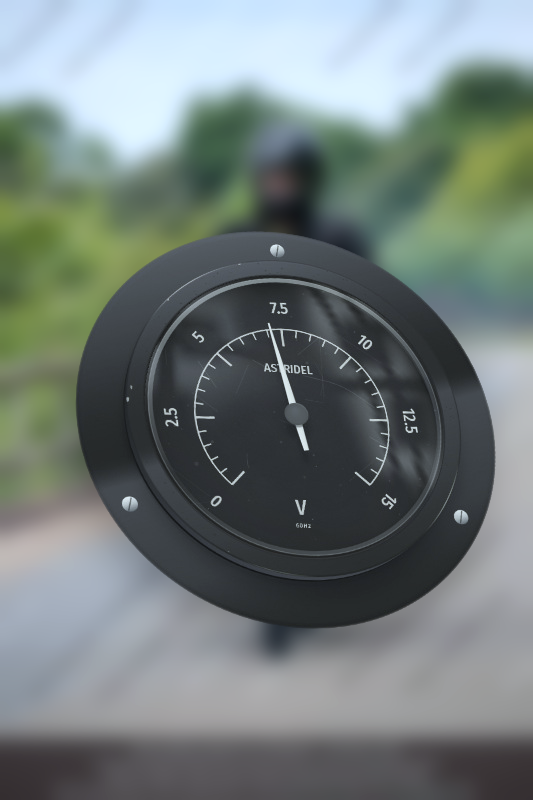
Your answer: 7 V
